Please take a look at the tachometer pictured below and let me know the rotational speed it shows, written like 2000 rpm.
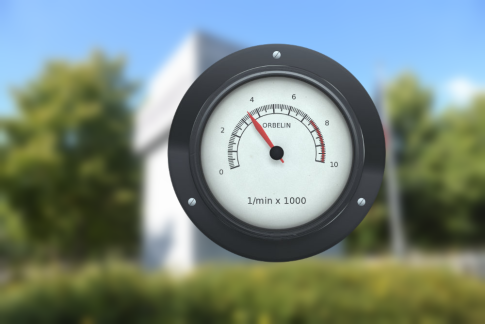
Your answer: 3500 rpm
